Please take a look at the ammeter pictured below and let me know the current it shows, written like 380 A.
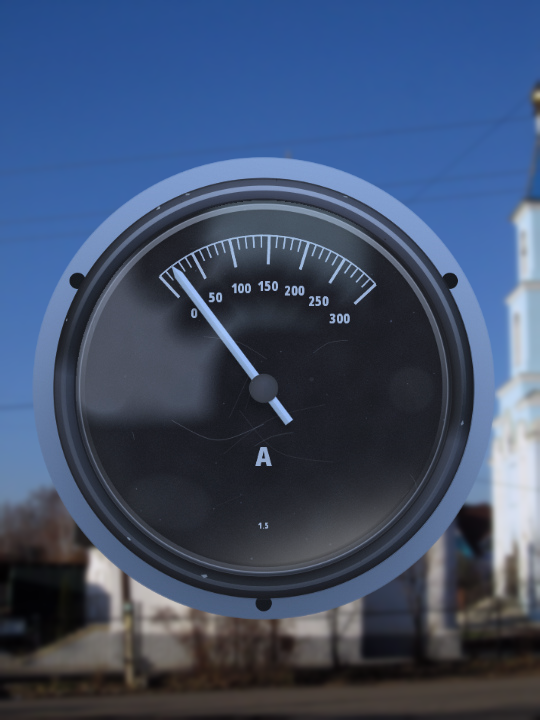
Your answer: 20 A
